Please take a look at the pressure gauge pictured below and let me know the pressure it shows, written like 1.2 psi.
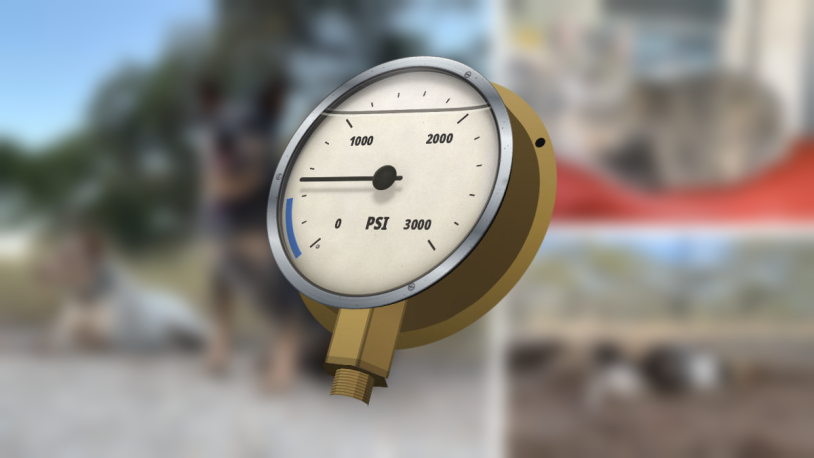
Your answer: 500 psi
